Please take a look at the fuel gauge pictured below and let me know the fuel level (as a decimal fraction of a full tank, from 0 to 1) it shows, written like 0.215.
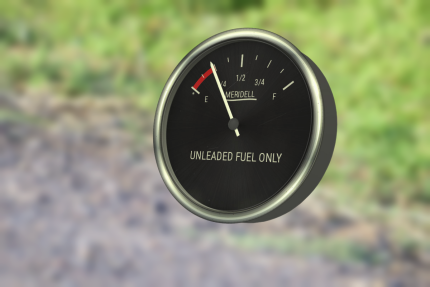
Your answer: 0.25
